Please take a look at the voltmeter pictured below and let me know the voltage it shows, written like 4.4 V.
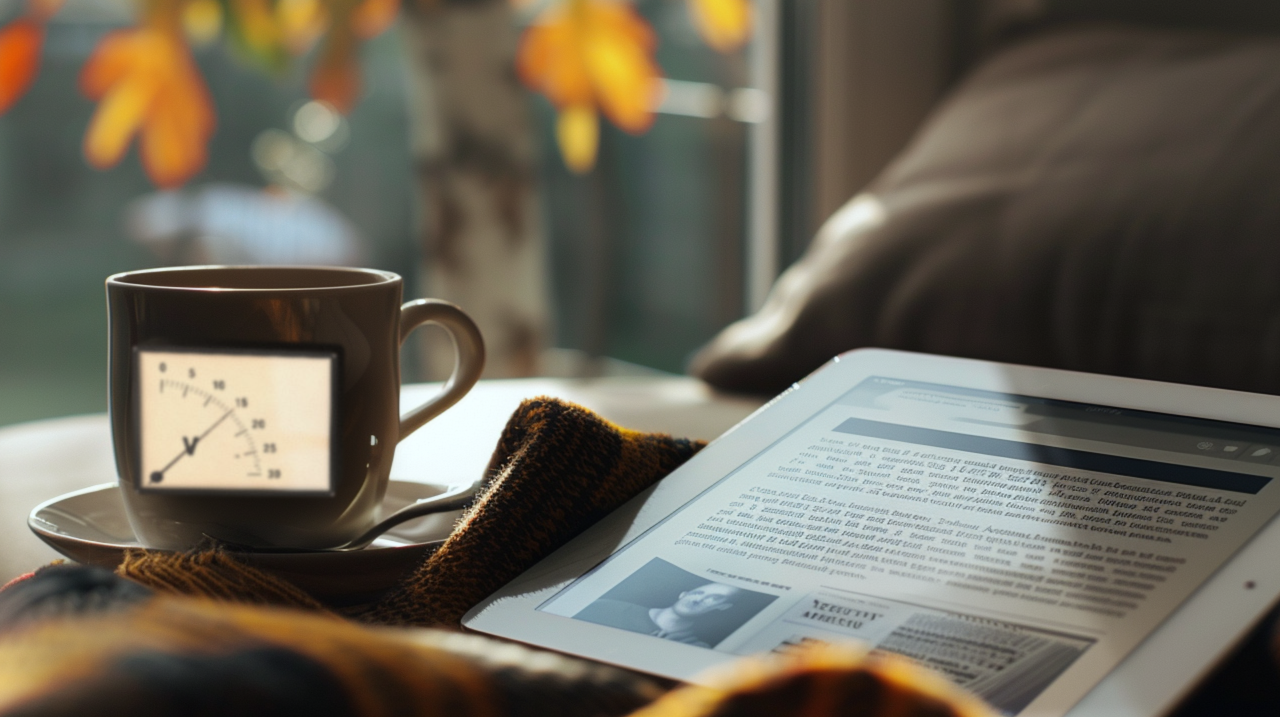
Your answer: 15 V
